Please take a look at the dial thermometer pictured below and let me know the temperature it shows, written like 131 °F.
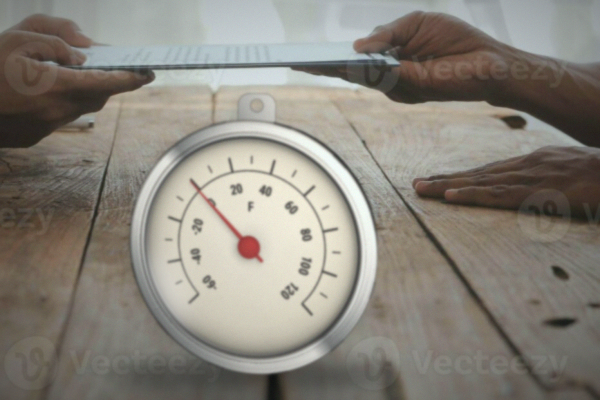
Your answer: 0 °F
